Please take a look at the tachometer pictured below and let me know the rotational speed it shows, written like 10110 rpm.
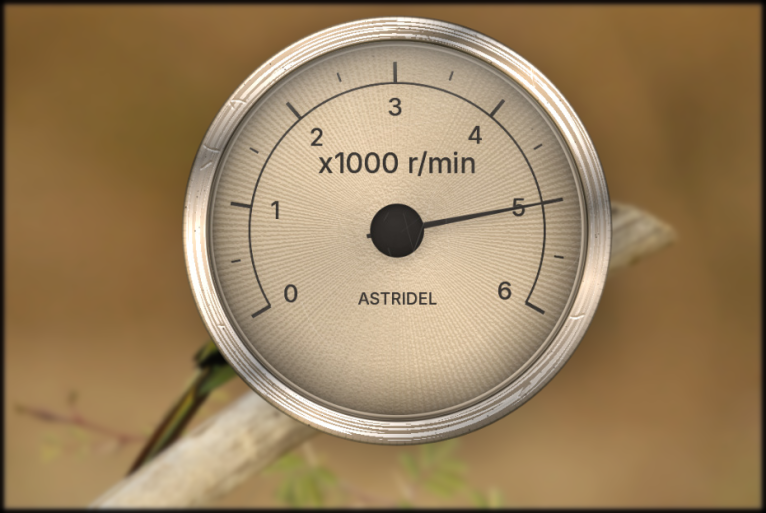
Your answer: 5000 rpm
